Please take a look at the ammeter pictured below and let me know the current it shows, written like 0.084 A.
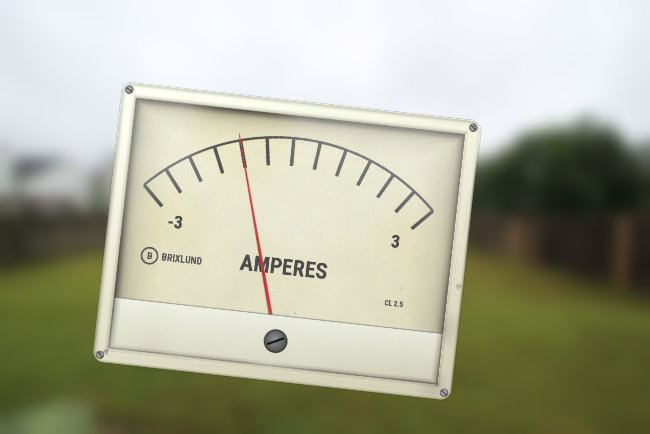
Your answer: -1 A
